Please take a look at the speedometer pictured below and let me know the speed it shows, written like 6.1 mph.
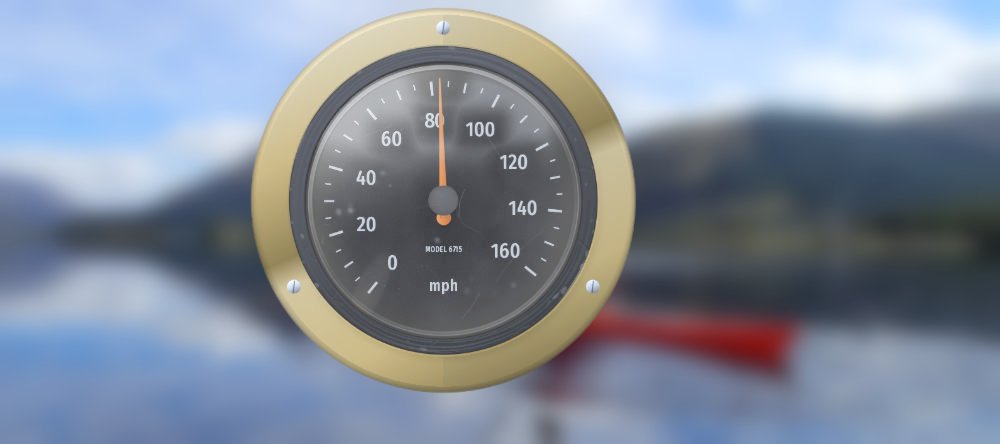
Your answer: 82.5 mph
